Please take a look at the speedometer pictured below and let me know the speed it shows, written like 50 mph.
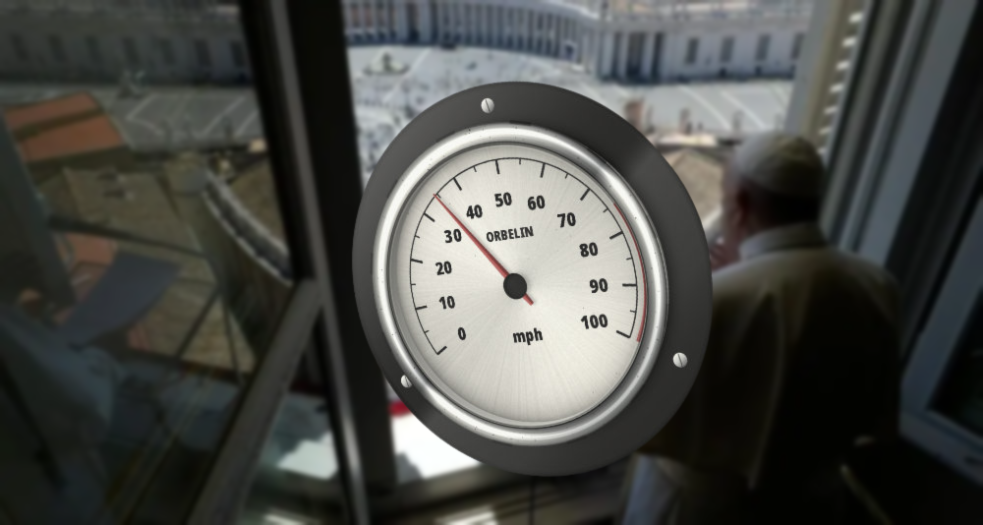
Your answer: 35 mph
